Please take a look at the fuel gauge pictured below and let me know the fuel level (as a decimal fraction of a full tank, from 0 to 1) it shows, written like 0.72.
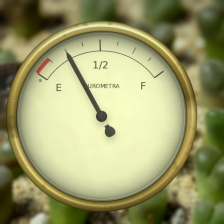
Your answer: 0.25
